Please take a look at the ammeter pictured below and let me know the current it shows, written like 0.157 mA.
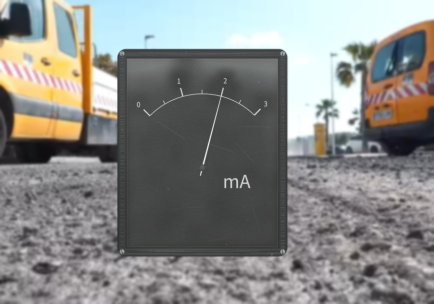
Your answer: 2 mA
